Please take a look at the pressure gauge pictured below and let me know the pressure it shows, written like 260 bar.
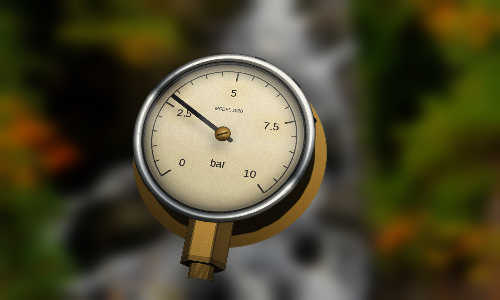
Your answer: 2.75 bar
